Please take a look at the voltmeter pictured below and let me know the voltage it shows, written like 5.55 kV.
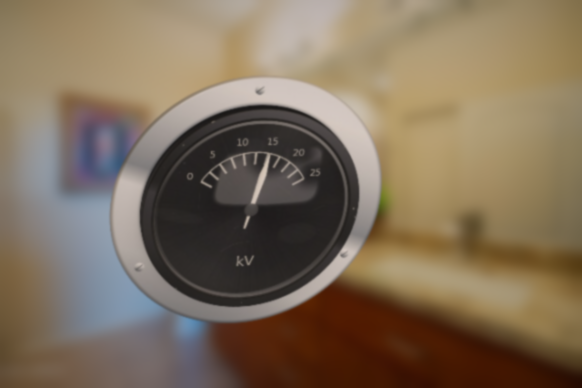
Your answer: 15 kV
